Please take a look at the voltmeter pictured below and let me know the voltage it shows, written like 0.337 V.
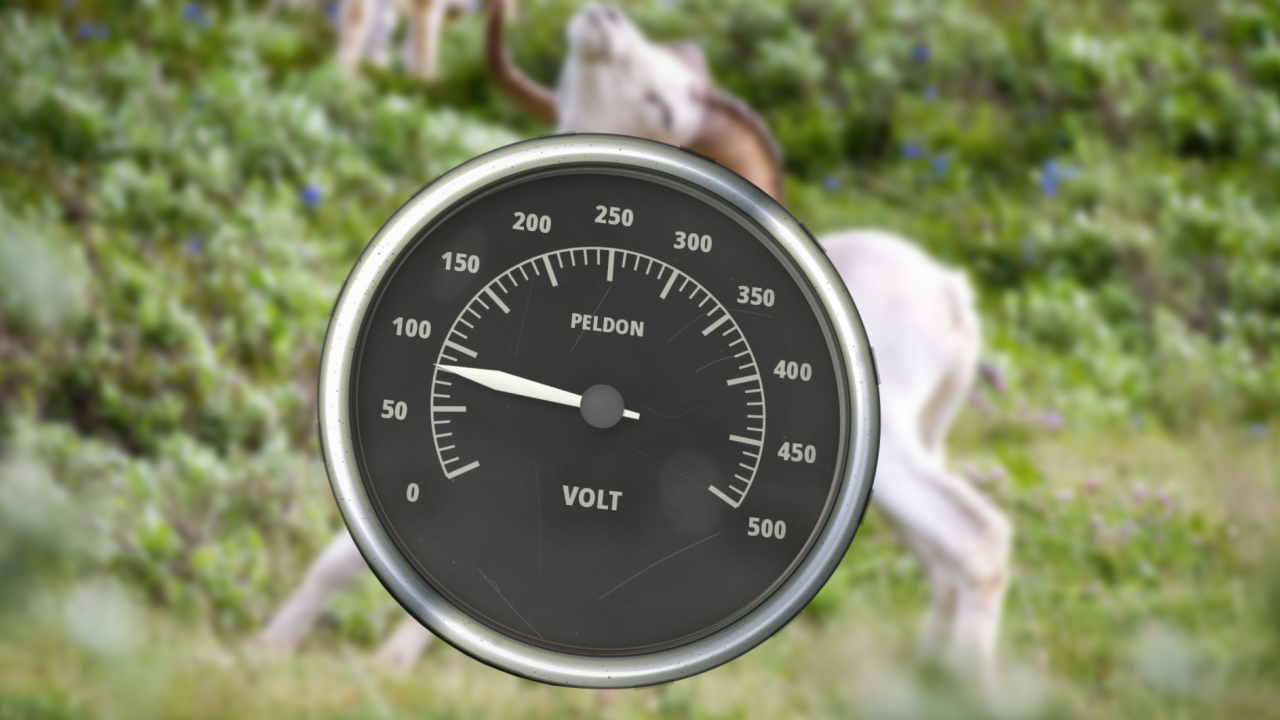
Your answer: 80 V
